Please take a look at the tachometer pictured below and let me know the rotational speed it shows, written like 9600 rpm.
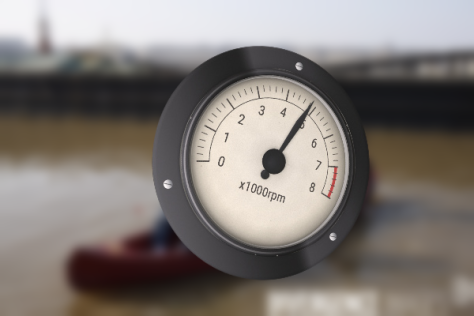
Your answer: 4800 rpm
